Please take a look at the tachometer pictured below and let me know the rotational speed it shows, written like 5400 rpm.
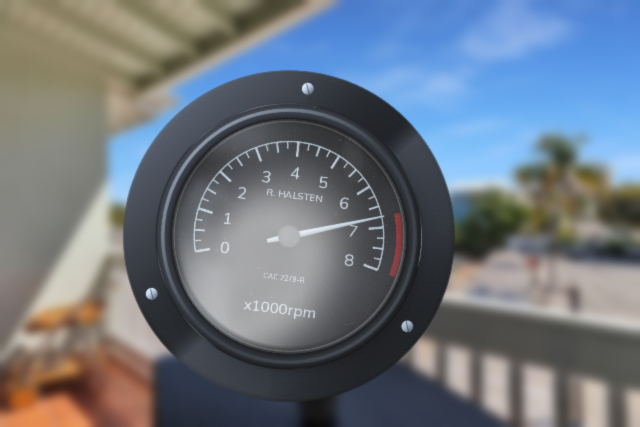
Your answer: 6750 rpm
